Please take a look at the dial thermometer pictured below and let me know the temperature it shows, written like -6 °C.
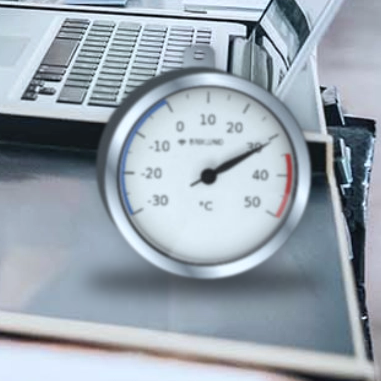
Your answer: 30 °C
